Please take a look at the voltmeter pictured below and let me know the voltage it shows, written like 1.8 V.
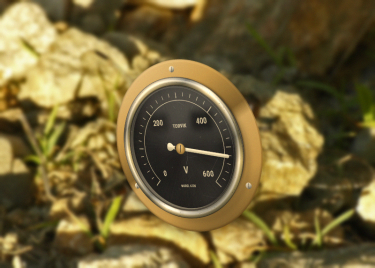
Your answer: 520 V
